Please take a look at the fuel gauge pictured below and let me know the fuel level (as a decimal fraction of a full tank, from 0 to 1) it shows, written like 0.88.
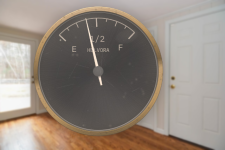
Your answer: 0.375
